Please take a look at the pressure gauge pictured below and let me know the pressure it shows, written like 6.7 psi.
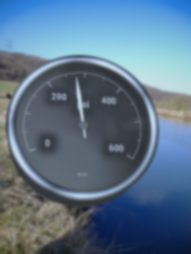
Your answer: 275 psi
